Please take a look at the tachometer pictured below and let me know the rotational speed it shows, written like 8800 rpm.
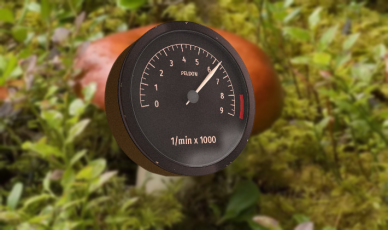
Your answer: 6250 rpm
